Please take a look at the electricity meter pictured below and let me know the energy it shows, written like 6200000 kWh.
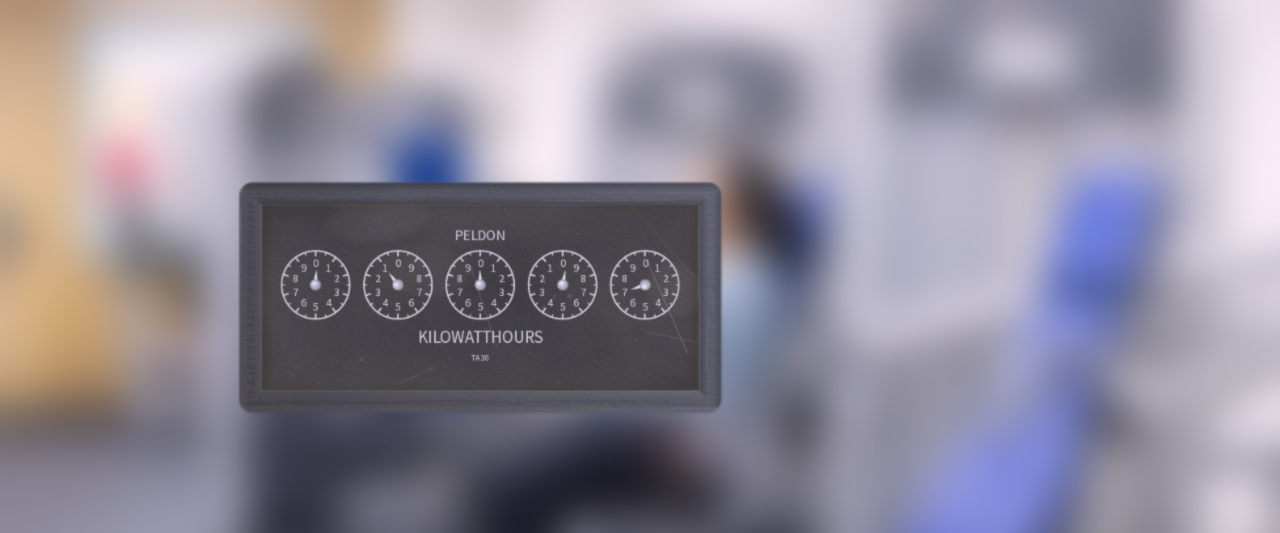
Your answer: 997 kWh
